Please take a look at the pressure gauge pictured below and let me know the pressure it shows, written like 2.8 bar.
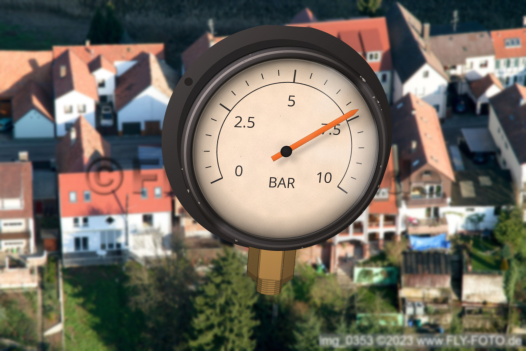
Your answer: 7.25 bar
